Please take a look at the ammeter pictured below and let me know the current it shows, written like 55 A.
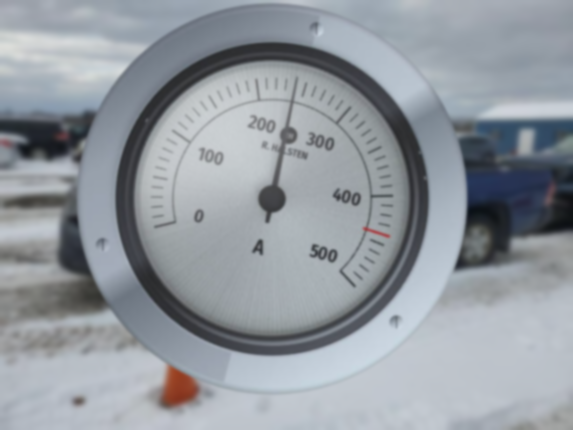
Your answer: 240 A
